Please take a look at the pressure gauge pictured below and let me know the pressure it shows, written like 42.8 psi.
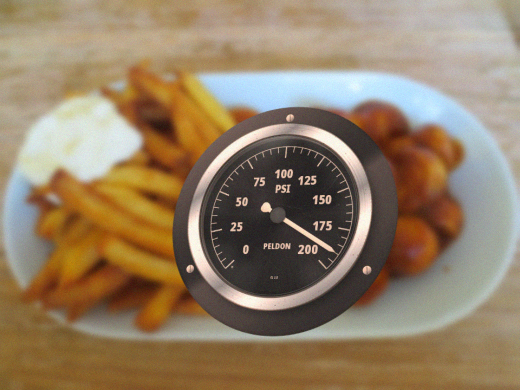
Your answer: 190 psi
